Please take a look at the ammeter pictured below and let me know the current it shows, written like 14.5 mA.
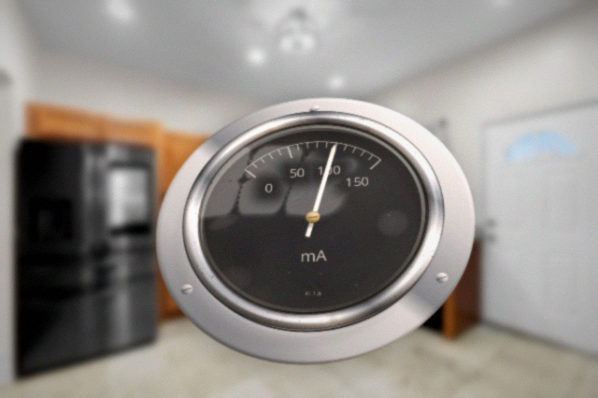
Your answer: 100 mA
